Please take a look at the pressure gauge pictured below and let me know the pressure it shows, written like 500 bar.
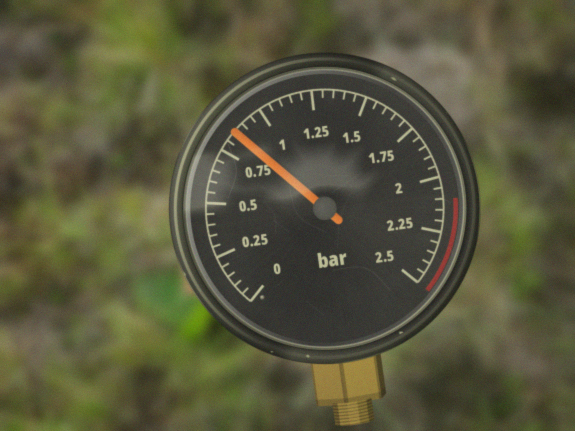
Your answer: 0.85 bar
